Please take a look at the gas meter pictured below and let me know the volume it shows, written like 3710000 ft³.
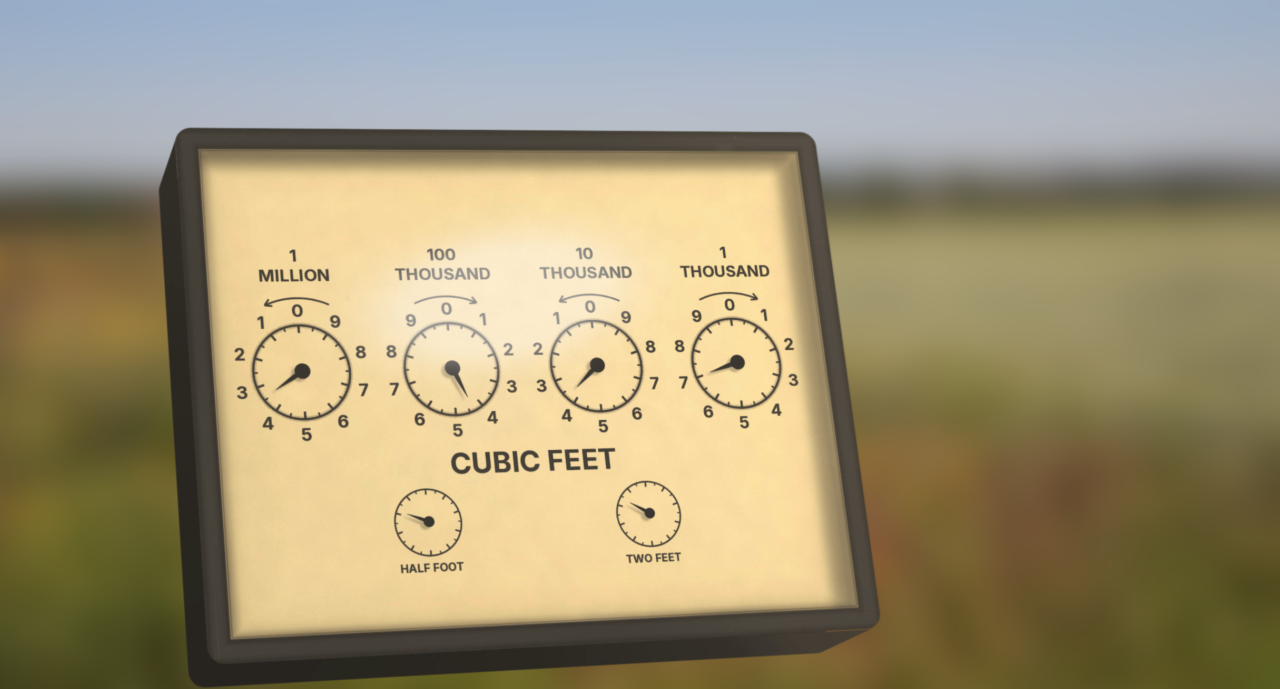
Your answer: 343700 ft³
